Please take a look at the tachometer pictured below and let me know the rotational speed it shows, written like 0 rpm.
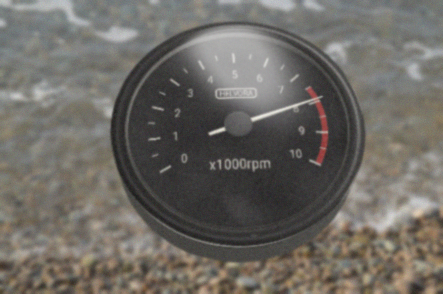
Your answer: 8000 rpm
